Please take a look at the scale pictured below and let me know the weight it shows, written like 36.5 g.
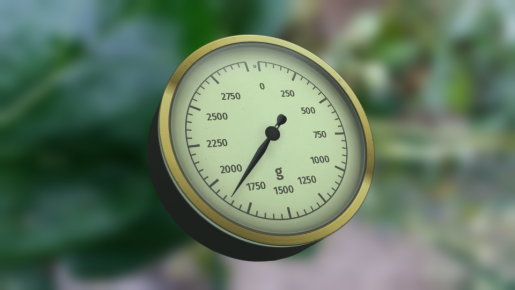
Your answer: 1875 g
